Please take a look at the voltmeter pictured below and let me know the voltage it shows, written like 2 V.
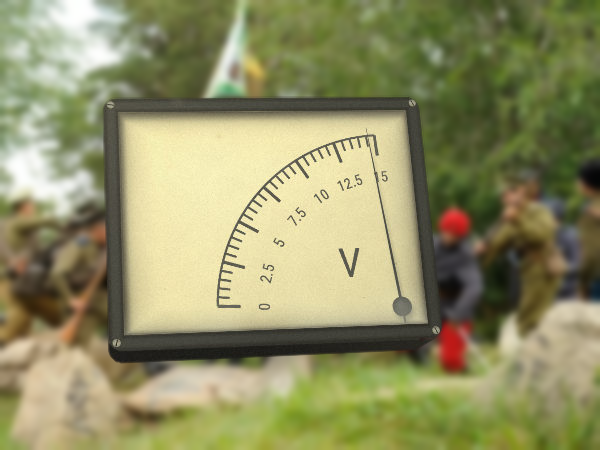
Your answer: 14.5 V
